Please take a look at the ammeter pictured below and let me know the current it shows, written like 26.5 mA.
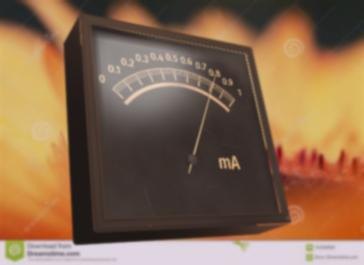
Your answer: 0.8 mA
